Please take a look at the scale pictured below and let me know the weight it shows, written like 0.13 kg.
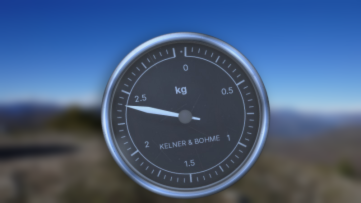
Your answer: 2.4 kg
